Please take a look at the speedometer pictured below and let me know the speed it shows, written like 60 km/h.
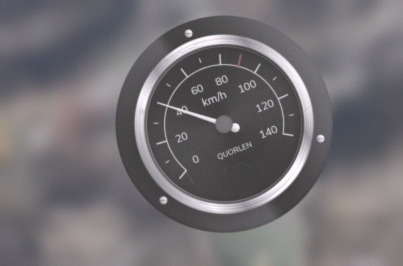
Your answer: 40 km/h
